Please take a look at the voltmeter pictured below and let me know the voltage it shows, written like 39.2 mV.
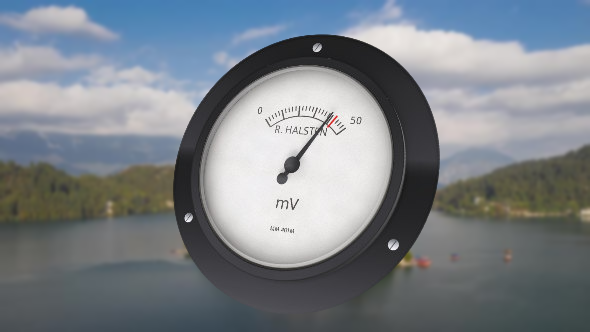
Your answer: 40 mV
